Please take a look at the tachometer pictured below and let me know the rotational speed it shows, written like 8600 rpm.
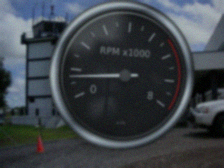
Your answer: 750 rpm
